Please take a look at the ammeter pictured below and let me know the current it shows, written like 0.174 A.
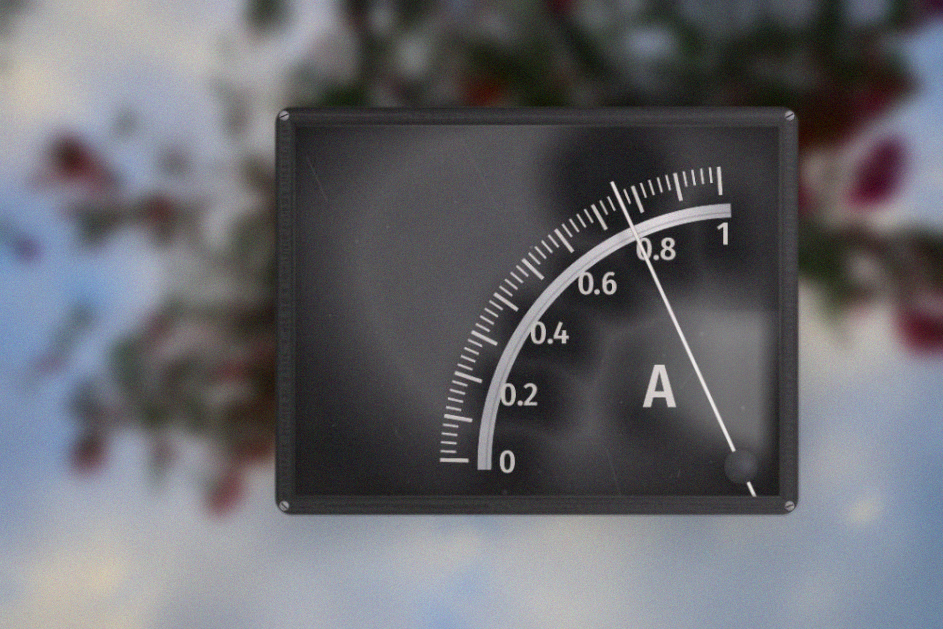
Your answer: 0.76 A
